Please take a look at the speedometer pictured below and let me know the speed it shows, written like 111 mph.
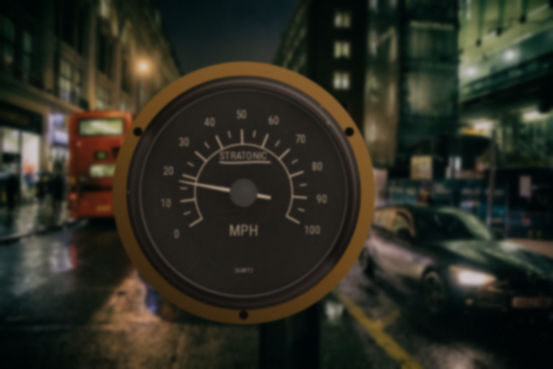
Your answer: 17.5 mph
